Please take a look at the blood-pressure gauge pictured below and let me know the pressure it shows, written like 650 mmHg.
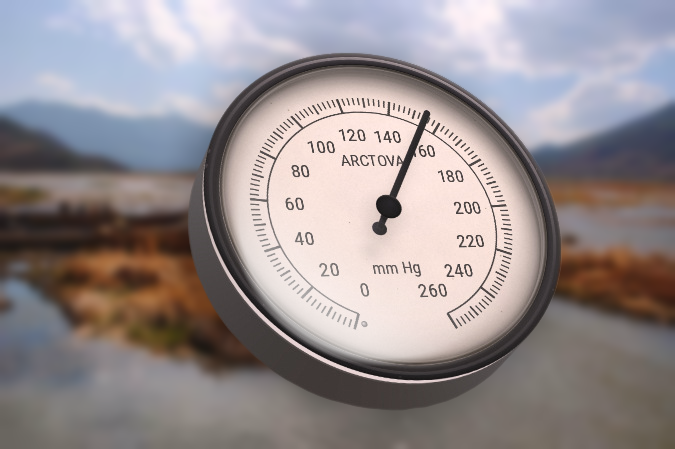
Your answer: 154 mmHg
